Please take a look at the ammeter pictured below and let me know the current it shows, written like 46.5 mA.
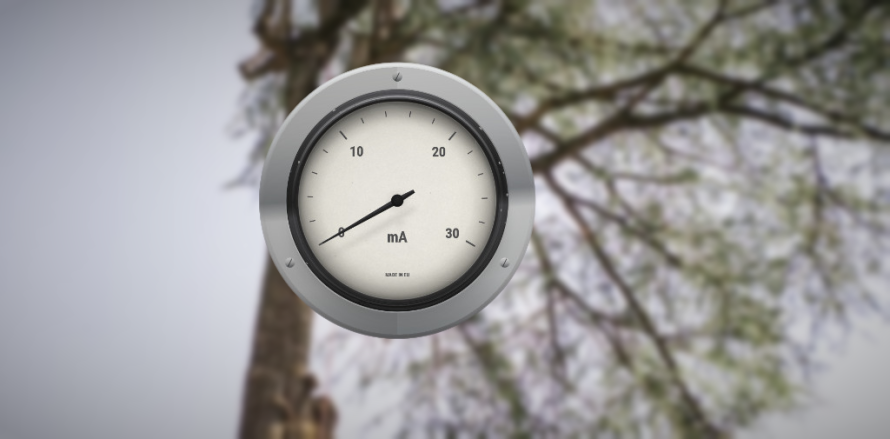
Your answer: 0 mA
